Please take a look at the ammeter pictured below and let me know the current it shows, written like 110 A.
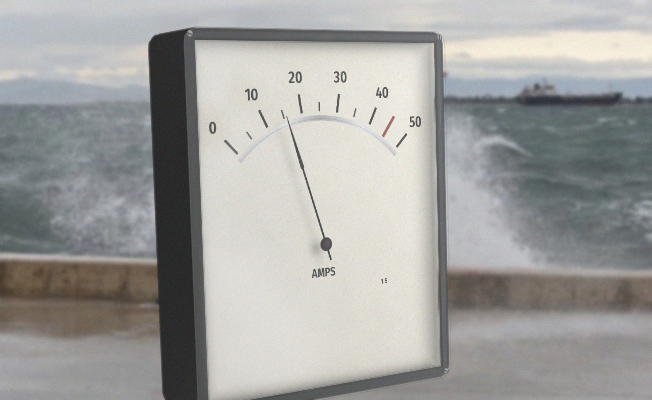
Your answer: 15 A
